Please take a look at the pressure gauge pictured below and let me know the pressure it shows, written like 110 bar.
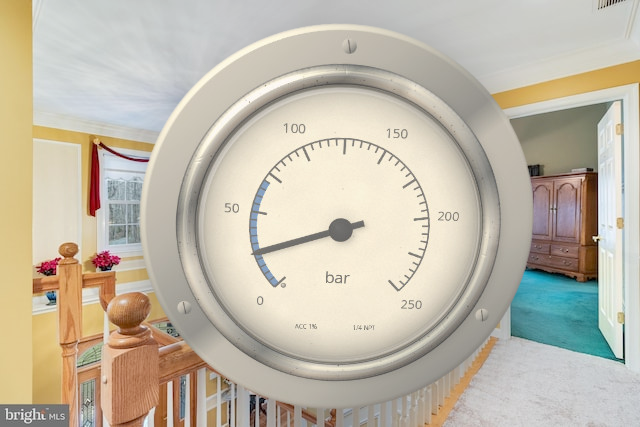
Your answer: 25 bar
